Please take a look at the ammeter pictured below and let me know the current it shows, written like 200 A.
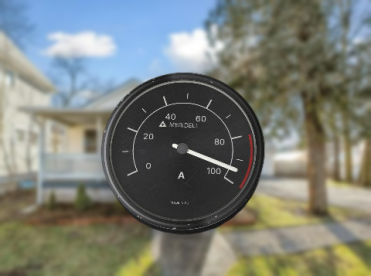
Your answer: 95 A
